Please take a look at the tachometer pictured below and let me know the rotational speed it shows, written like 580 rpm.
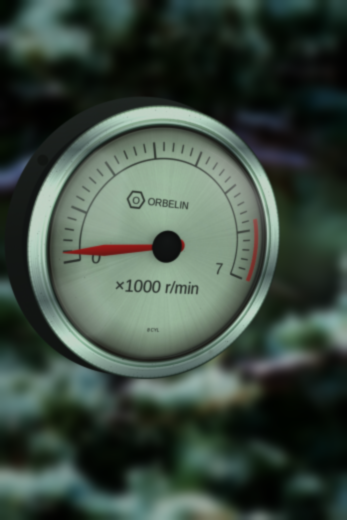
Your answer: 200 rpm
